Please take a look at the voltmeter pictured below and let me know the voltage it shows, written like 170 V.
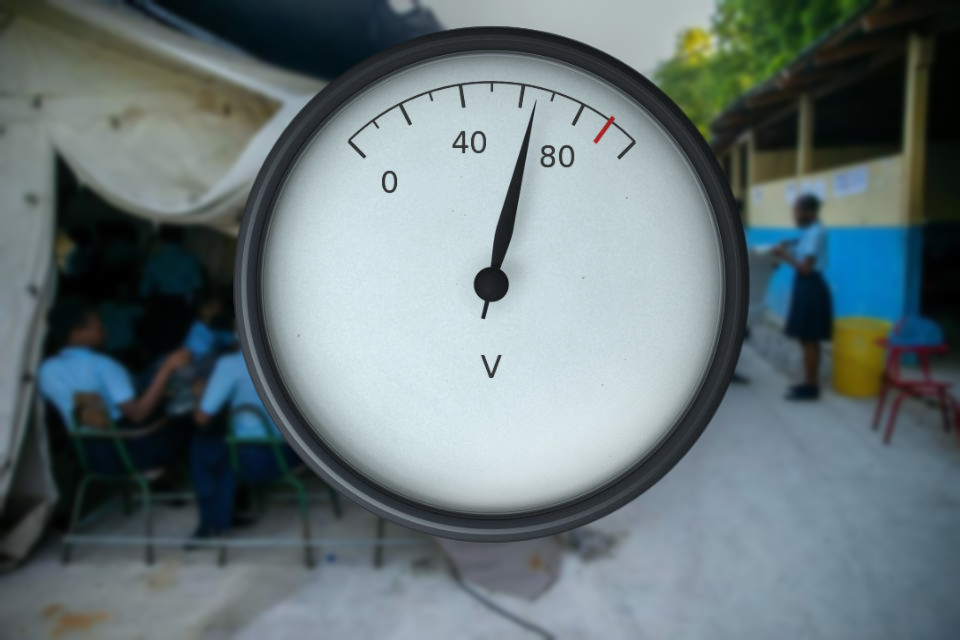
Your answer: 65 V
